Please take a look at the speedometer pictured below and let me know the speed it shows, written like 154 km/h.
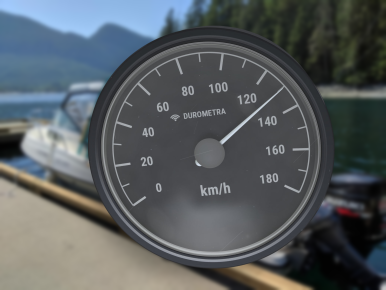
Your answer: 130 km/h
